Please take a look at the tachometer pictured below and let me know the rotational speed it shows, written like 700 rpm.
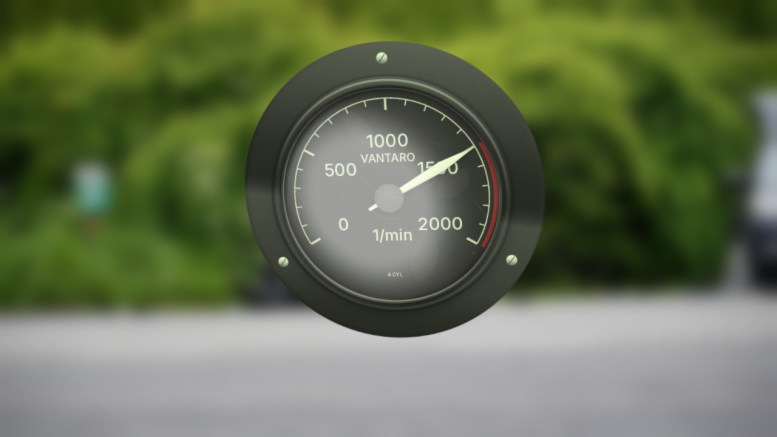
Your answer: 1500 rpm
